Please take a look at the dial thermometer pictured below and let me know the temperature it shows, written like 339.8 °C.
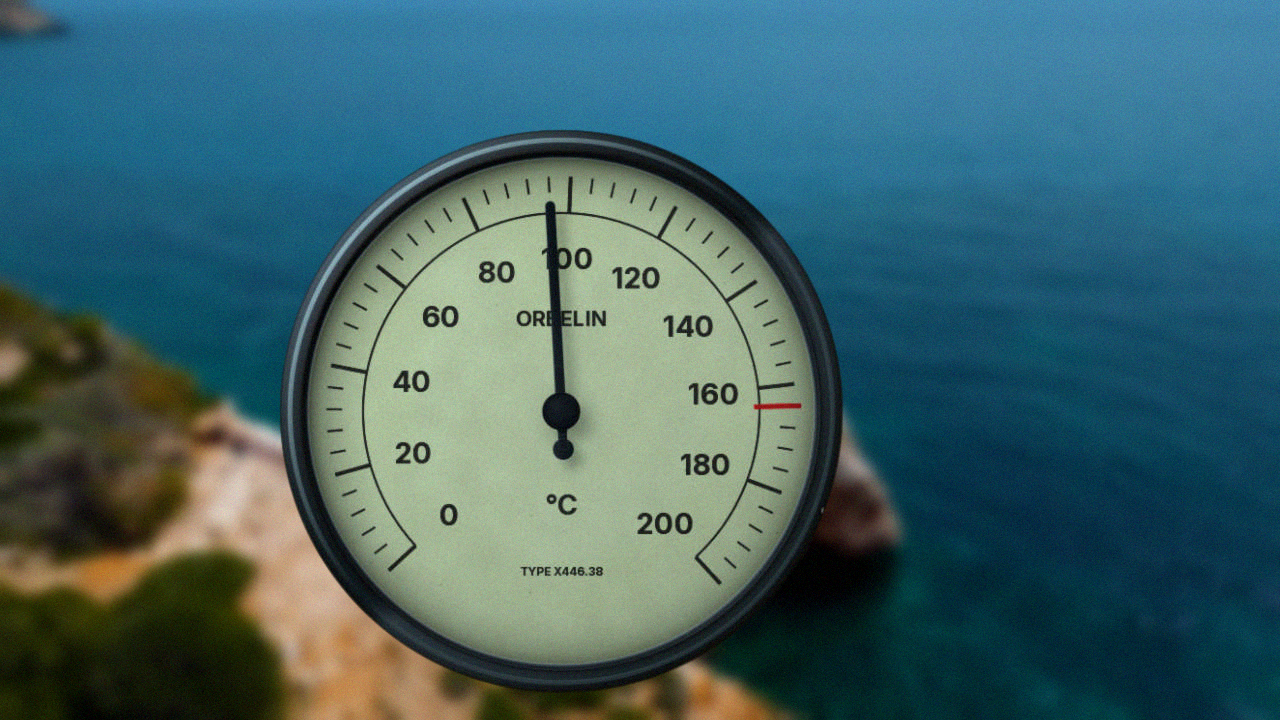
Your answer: 96 °C
